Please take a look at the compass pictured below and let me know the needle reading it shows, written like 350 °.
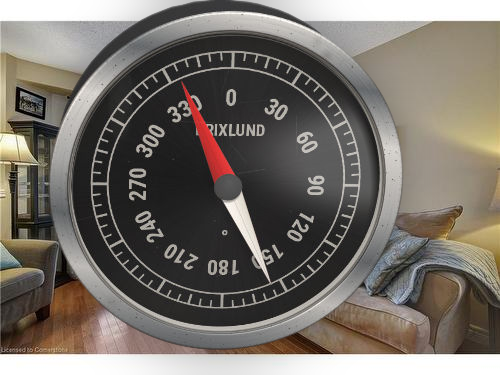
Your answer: 335 °
